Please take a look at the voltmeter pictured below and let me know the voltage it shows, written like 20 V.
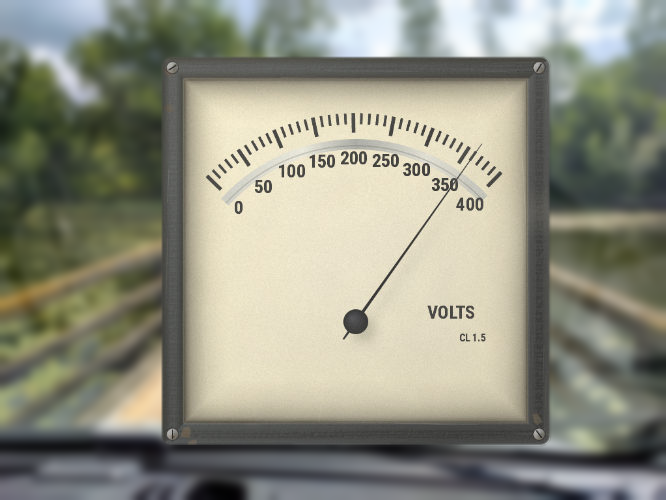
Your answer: 360 V
